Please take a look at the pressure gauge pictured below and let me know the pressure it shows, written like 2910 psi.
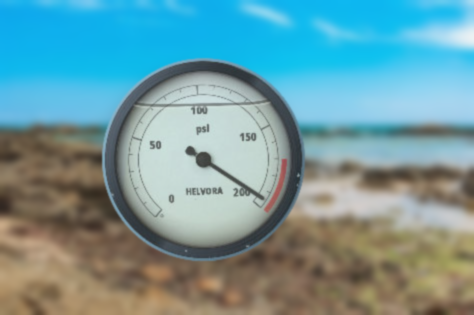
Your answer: 195 psi
